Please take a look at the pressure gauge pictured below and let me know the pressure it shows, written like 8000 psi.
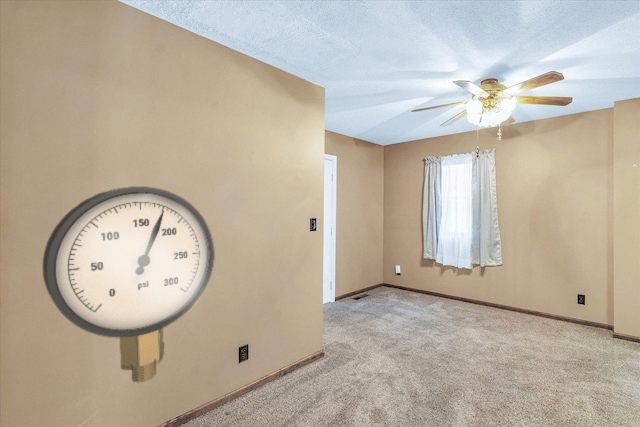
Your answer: 175 psi
